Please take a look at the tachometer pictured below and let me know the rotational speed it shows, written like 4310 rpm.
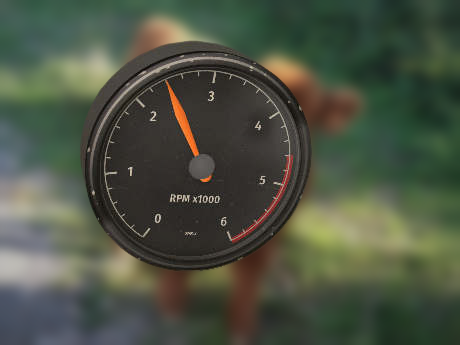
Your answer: 2400 rpm
